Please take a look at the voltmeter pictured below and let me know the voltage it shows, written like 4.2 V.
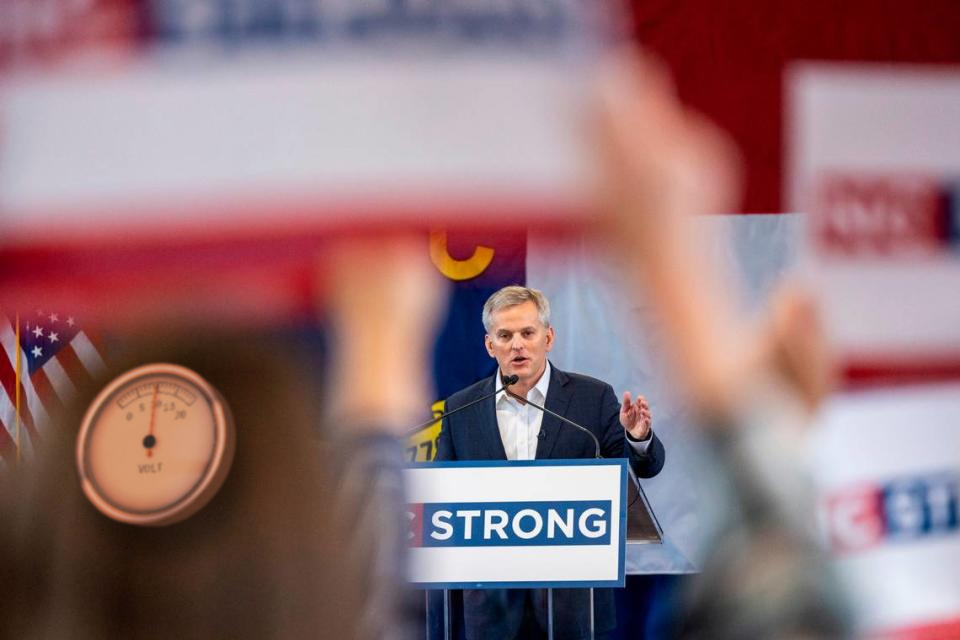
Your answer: 10 V
